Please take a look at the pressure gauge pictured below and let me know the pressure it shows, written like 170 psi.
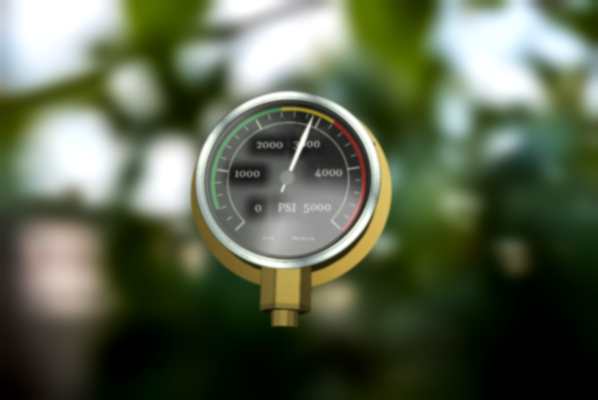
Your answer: 2900 psi
